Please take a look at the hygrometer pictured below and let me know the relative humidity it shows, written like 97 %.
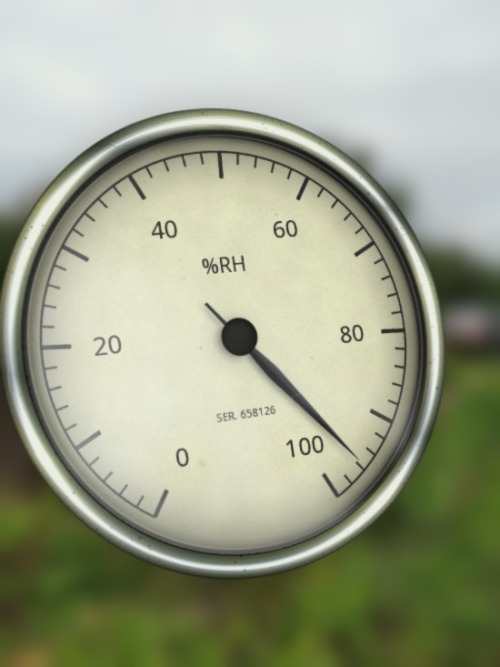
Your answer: 96 %
